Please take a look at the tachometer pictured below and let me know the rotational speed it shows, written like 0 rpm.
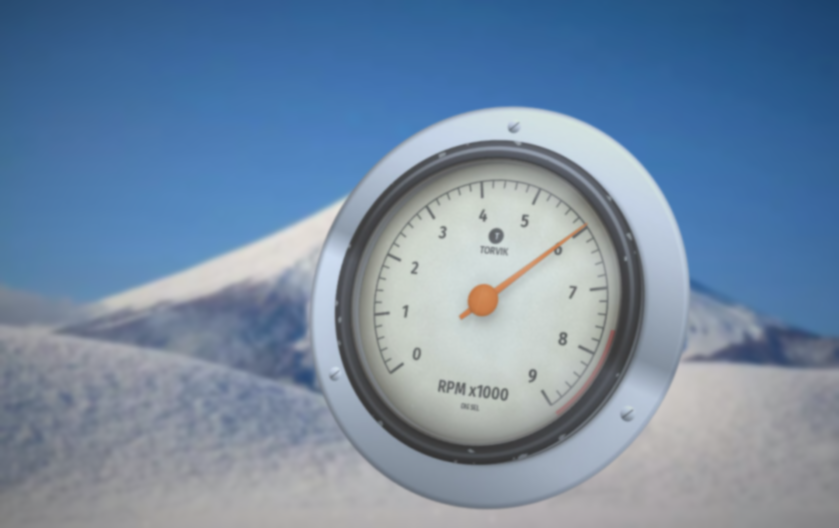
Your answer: 6000 rpm
